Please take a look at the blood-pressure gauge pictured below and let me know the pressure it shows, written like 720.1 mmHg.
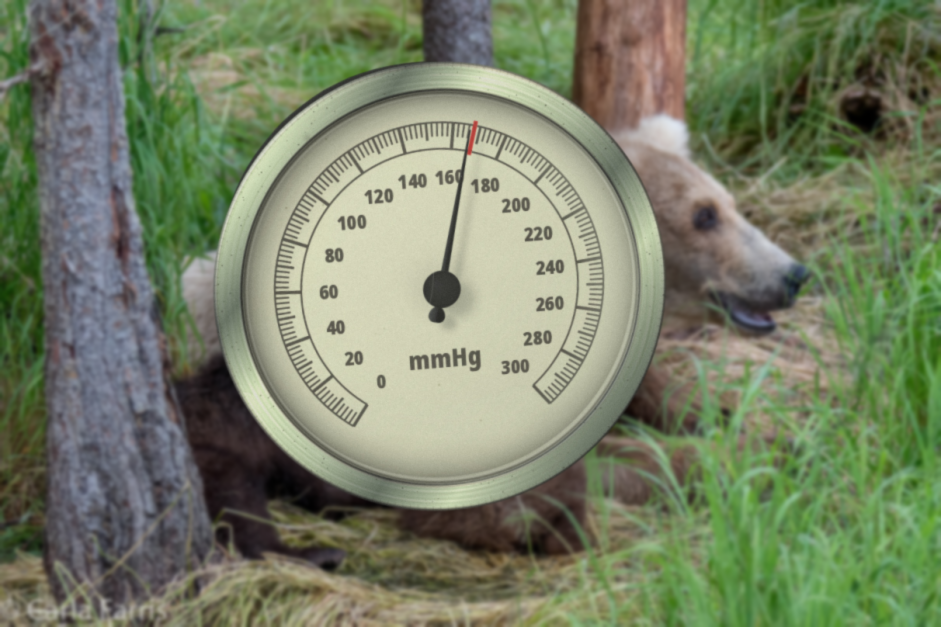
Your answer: 166 mmHg
